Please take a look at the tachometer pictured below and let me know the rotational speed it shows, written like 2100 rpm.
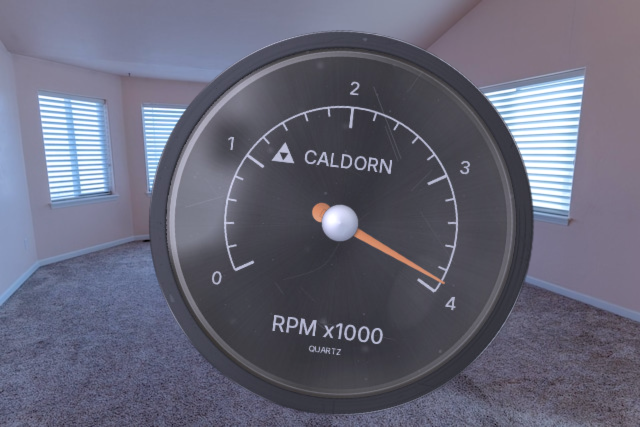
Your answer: 3900 rpm
